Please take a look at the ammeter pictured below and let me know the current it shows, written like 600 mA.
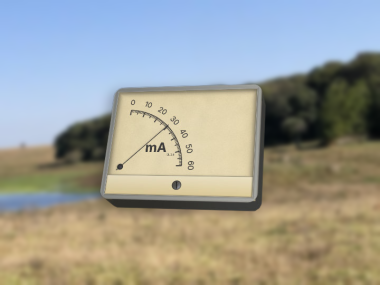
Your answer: 30 mA
